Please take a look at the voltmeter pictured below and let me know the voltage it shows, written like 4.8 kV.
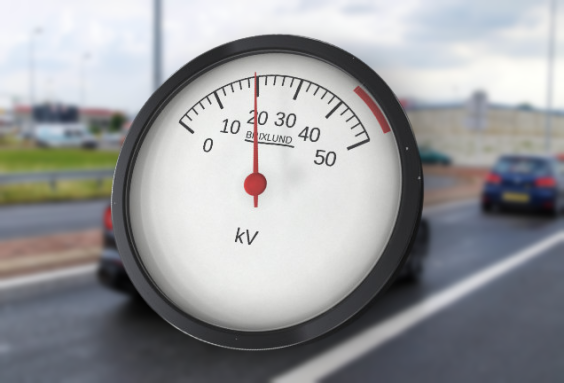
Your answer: 20 kV
